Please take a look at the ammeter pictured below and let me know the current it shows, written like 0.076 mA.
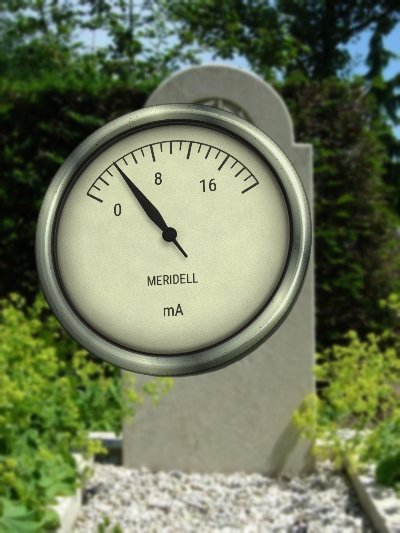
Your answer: 4 mA
